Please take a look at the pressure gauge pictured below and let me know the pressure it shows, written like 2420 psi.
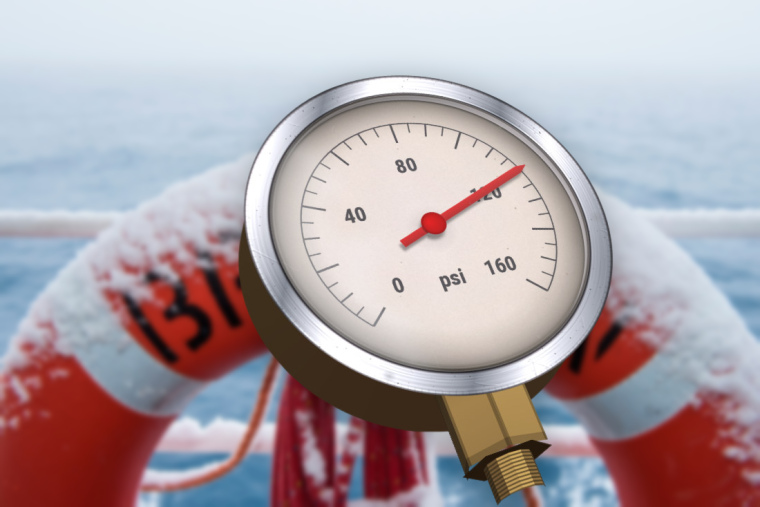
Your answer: 120 psi
